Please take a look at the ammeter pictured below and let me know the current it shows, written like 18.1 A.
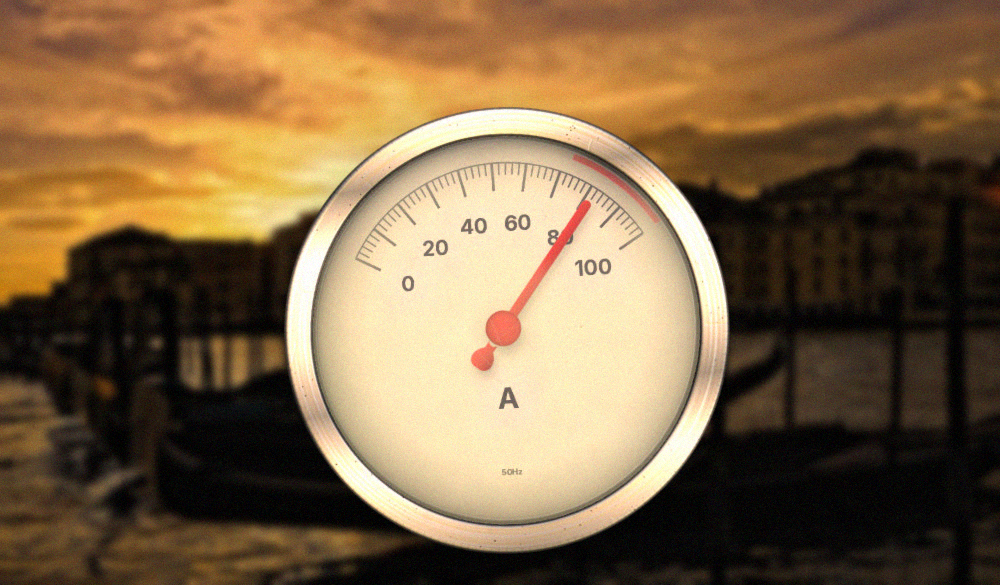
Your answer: 82 A
